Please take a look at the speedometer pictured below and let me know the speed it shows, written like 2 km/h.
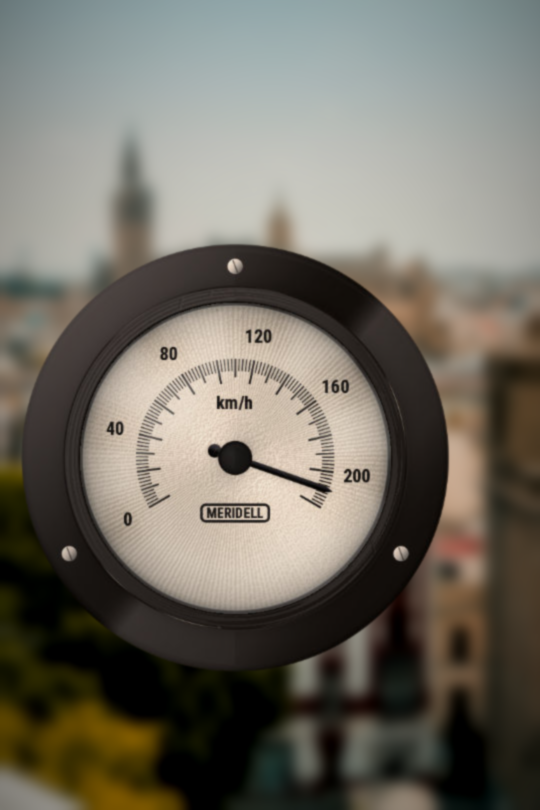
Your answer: 210 km/h
